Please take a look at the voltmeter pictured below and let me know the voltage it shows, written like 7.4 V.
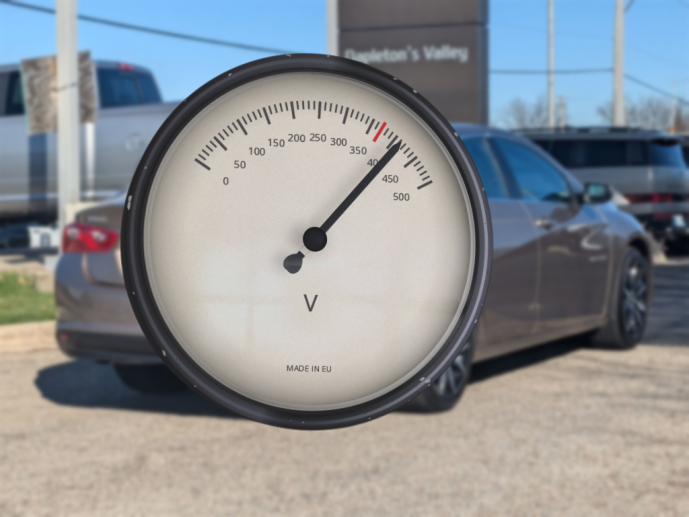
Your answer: 410 V
